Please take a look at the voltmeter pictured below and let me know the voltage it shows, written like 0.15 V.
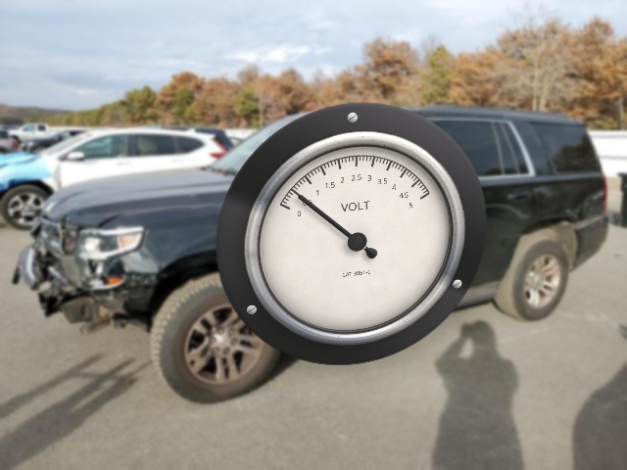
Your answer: 0.5 V
